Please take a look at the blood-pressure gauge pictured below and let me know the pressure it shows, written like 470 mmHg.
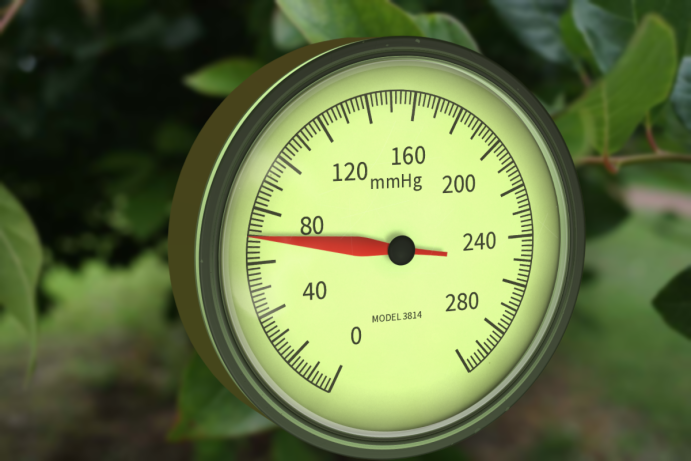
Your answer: 70 mmHg
